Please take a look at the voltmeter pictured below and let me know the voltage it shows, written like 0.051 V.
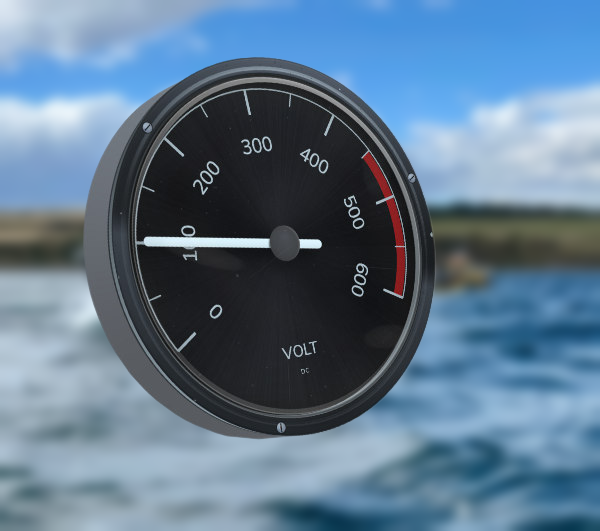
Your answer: 100 V
